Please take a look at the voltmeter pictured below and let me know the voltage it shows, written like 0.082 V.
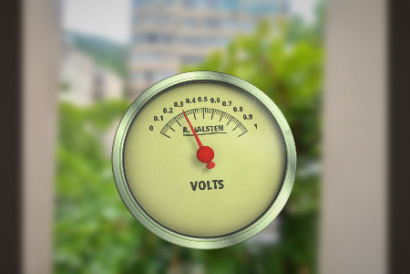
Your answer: 0.3 V
